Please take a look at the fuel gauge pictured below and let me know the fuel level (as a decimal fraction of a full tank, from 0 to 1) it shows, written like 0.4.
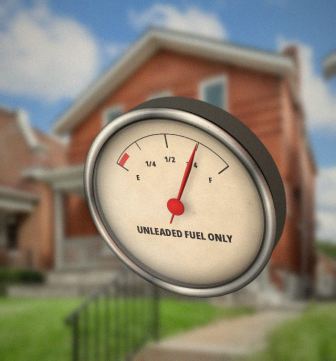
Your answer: 0.75
